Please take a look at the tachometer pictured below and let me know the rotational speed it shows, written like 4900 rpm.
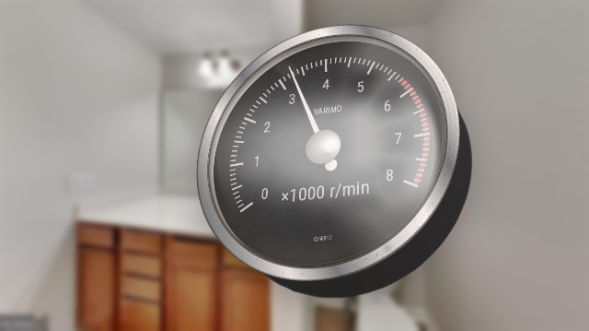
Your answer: 3300 rpm
